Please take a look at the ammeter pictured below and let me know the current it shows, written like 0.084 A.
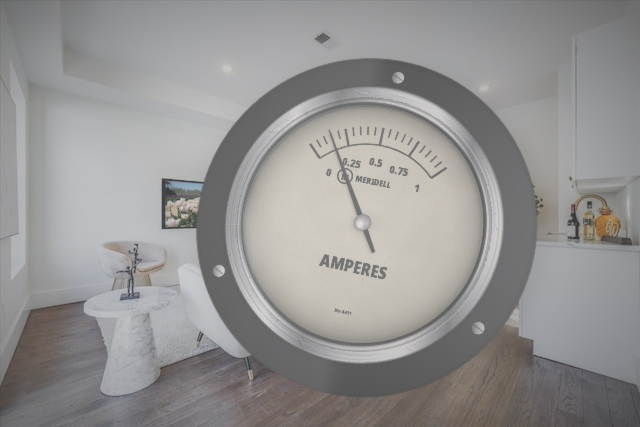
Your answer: 0.15 A
